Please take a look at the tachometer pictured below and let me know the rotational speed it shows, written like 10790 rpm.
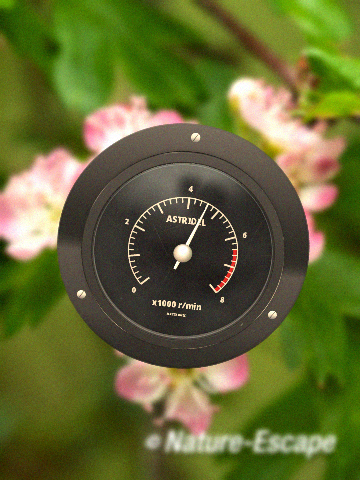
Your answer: 4600 rpm
